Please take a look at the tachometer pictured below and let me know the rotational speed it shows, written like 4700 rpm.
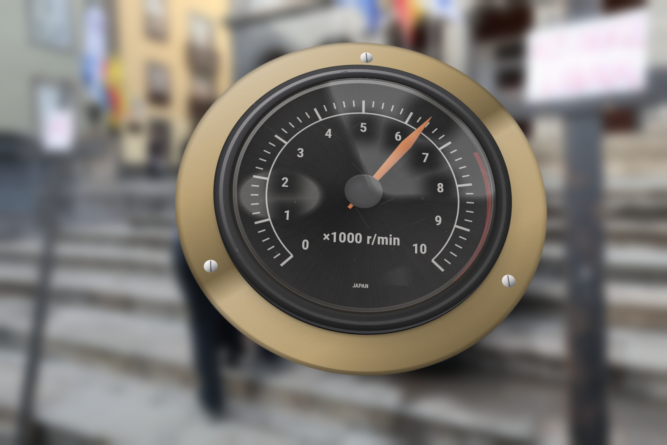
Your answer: 6400 rpm
